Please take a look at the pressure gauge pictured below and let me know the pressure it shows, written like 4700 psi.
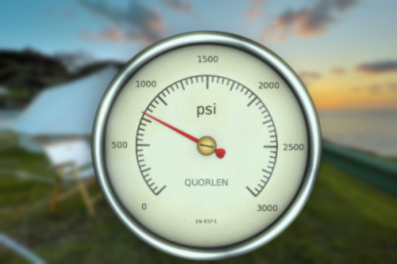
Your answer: 800 psi
